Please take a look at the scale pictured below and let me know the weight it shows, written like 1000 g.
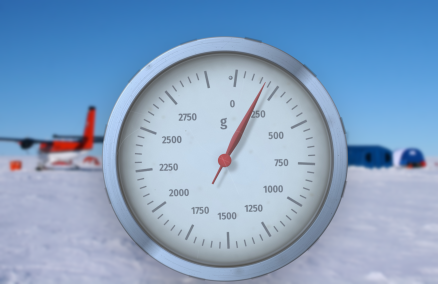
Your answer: 175 g
